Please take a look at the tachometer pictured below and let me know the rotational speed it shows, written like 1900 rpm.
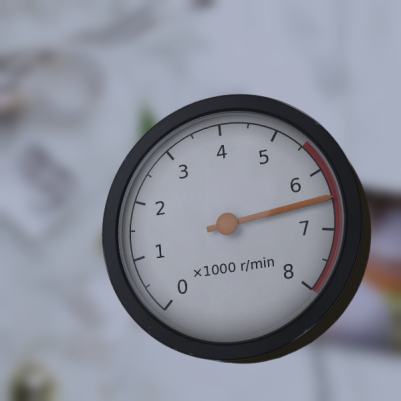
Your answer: 6500 rpm
